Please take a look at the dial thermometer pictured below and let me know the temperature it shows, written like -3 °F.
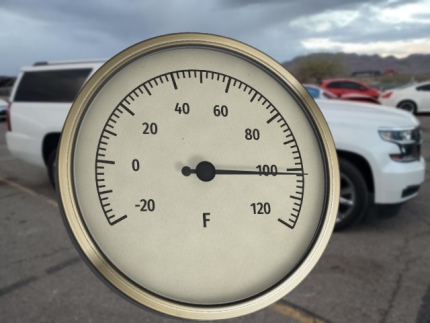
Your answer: 102 °F
